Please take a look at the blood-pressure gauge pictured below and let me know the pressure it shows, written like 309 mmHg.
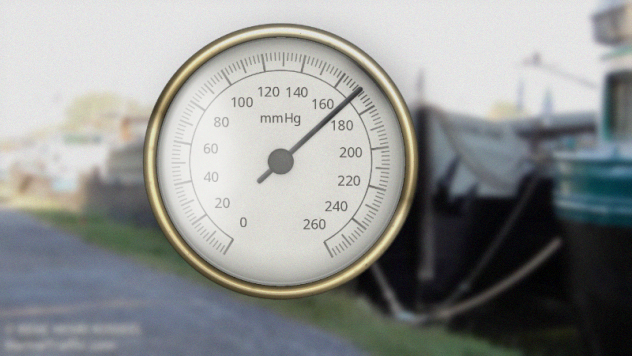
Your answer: 170 mmHg
